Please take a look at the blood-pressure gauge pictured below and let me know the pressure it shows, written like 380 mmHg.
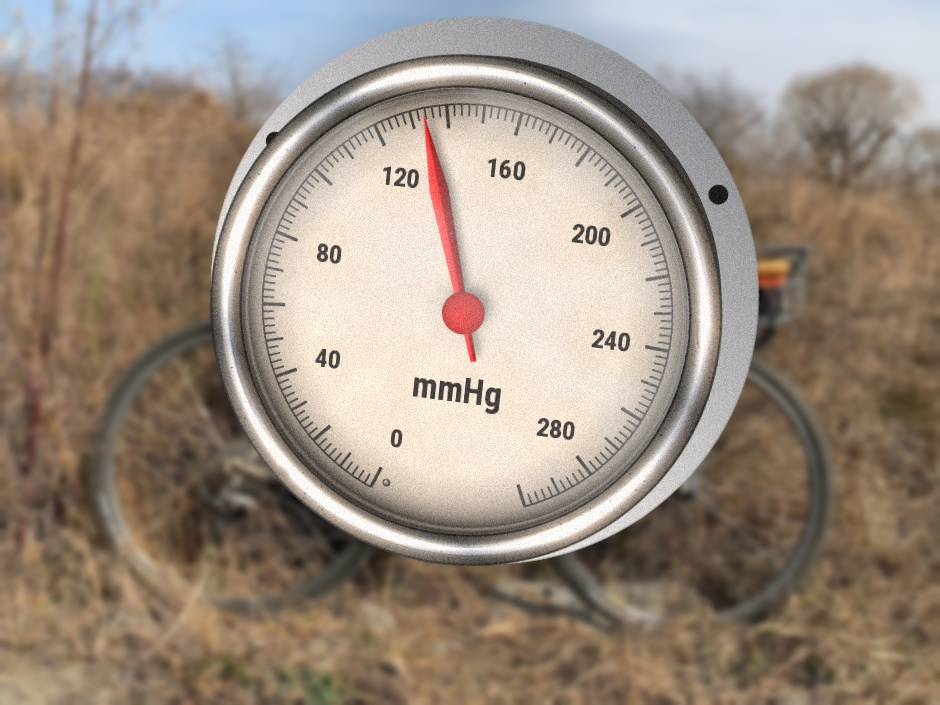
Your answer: 134 mmHg
